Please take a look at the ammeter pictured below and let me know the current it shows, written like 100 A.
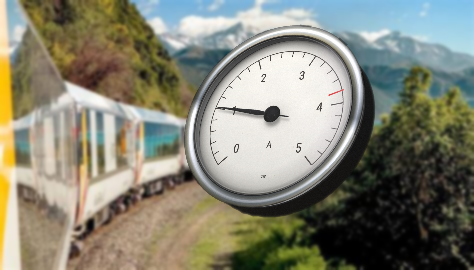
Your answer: 1 A
